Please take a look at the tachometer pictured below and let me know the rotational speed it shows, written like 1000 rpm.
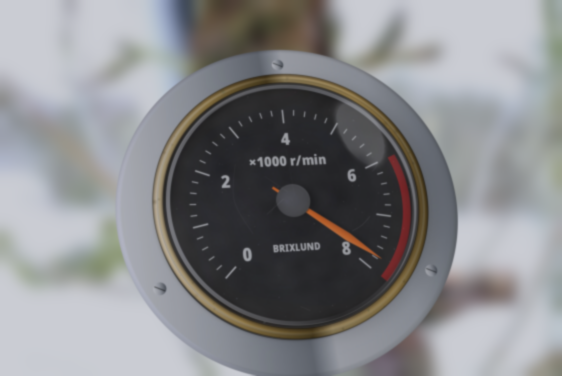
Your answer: 7800 rpm
